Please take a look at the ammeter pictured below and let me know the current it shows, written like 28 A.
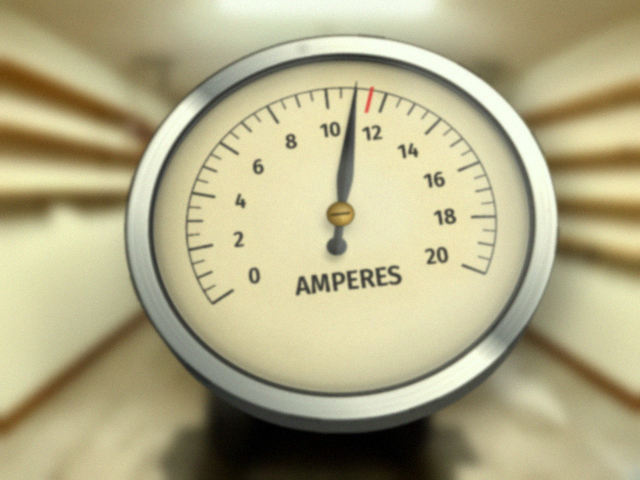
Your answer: 11 A
